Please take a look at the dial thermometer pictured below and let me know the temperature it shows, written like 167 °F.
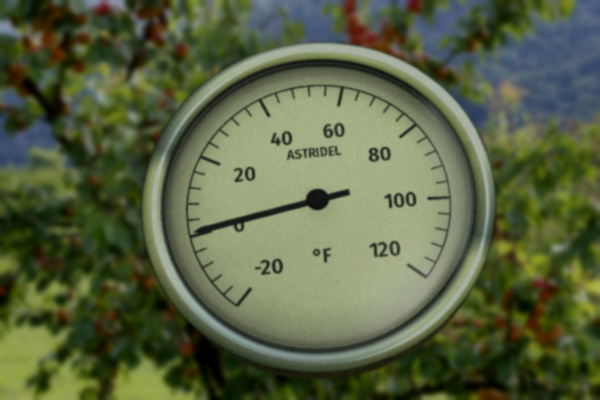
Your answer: 0 °F
